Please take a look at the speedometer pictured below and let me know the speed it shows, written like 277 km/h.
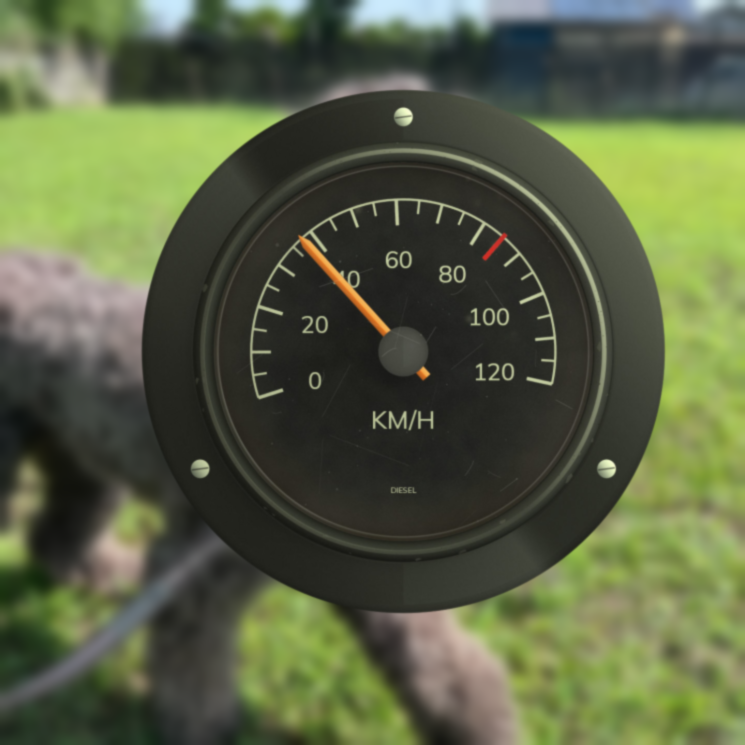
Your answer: 37.5 km/h
